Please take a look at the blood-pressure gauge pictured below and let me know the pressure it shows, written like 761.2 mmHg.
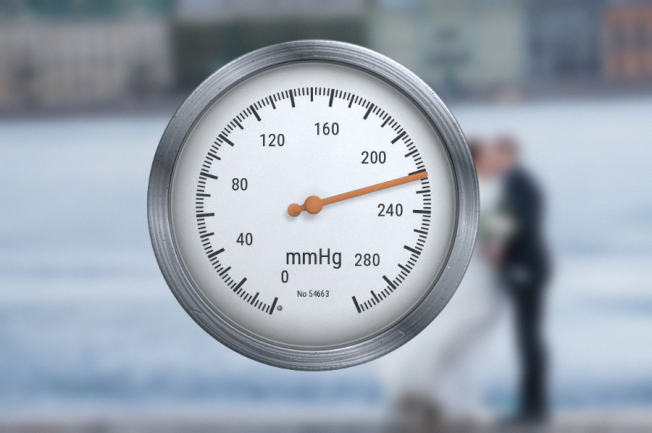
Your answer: 222 mmHg
